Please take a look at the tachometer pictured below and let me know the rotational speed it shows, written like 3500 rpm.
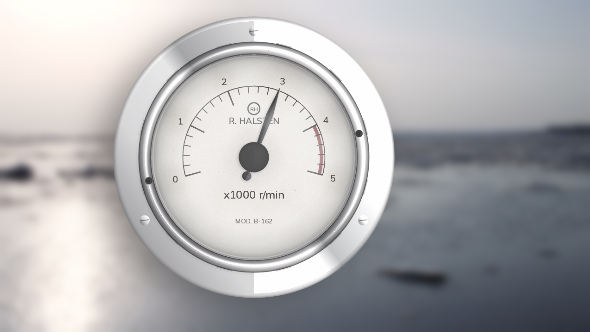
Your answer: 3000 rpm
